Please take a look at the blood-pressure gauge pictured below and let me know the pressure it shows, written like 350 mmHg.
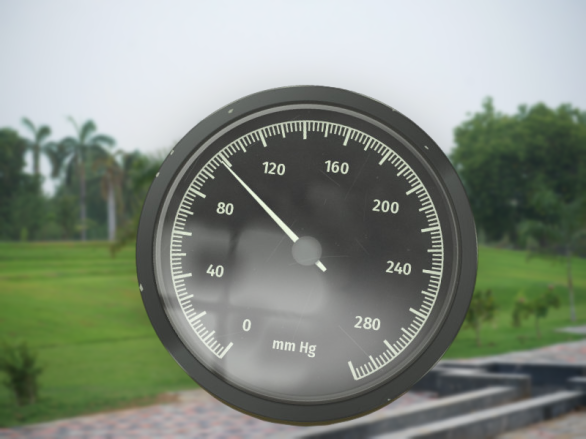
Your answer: 98 mmHg
